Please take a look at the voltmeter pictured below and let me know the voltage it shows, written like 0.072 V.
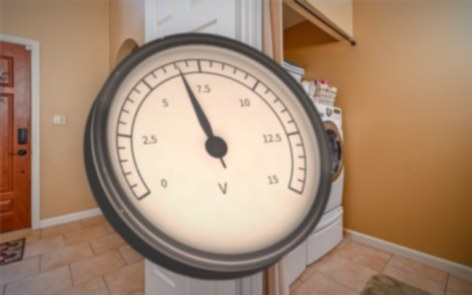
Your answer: 6.5 V
